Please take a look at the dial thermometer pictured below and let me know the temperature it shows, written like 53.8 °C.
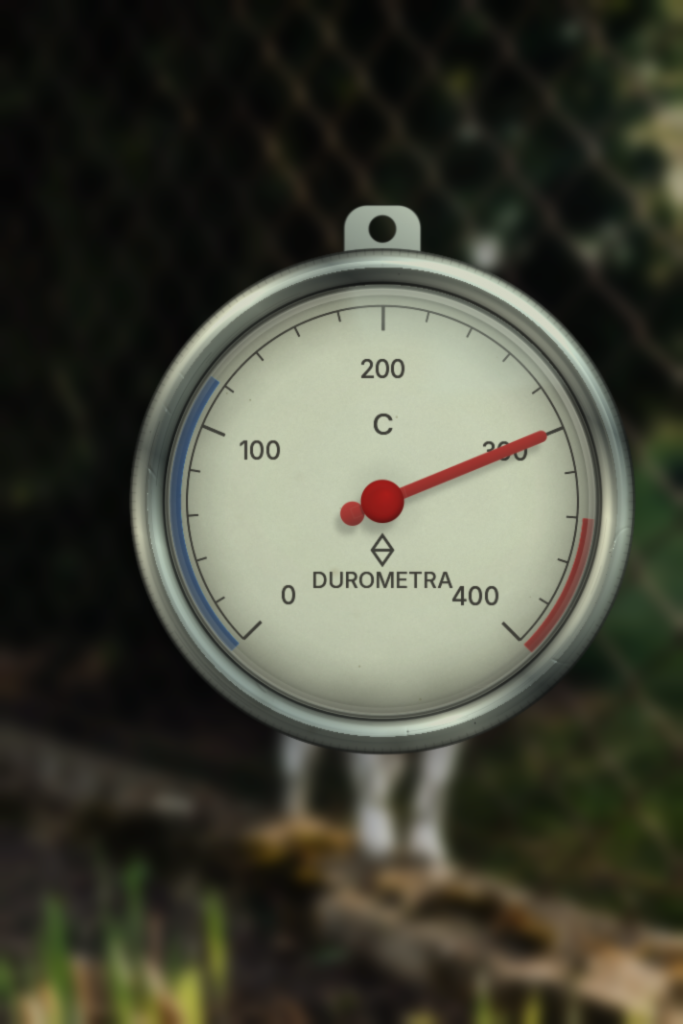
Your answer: 300 °C
